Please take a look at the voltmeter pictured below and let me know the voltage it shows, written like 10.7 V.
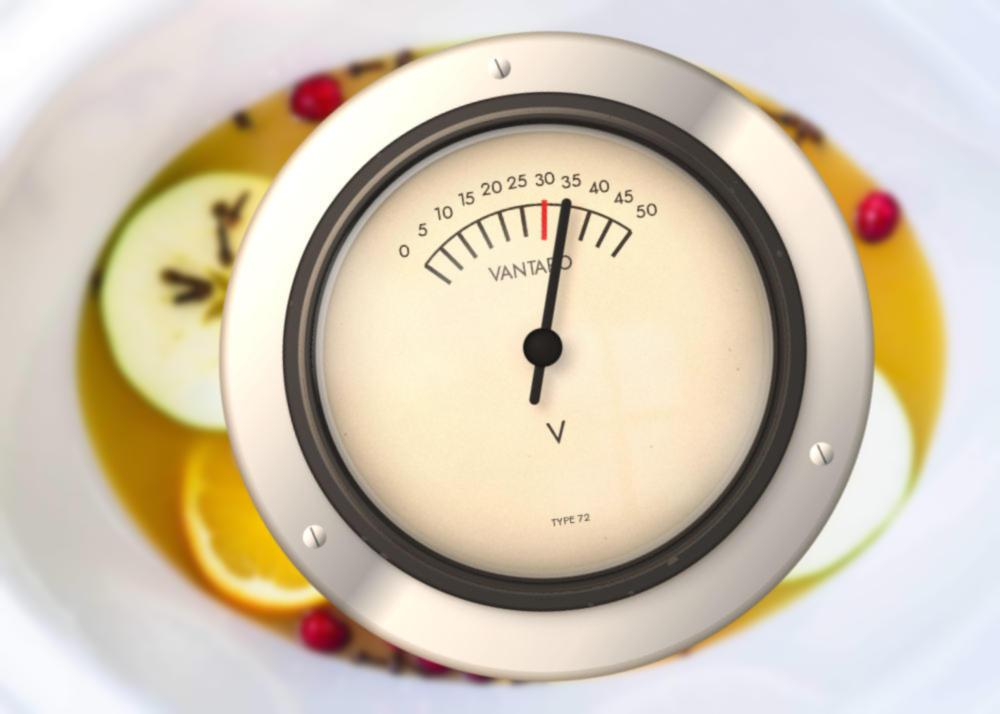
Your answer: 35 V
